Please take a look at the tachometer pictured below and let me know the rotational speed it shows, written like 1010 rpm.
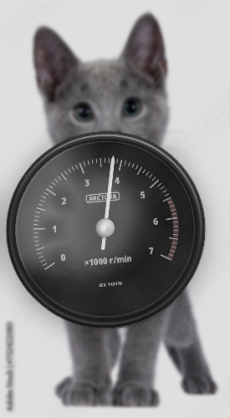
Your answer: 3800 rpm
